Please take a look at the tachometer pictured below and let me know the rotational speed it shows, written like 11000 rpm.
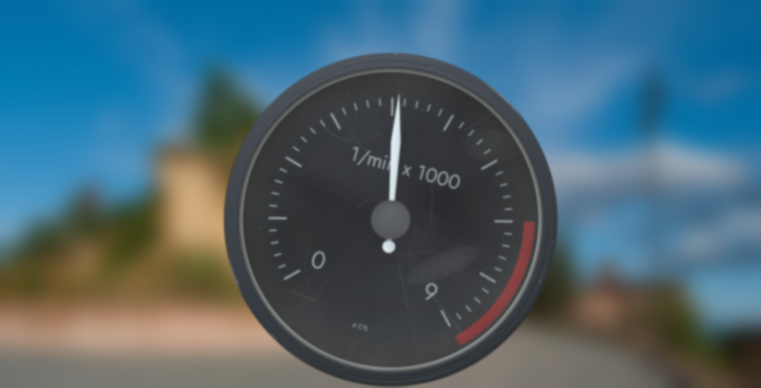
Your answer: 4100 rpm
